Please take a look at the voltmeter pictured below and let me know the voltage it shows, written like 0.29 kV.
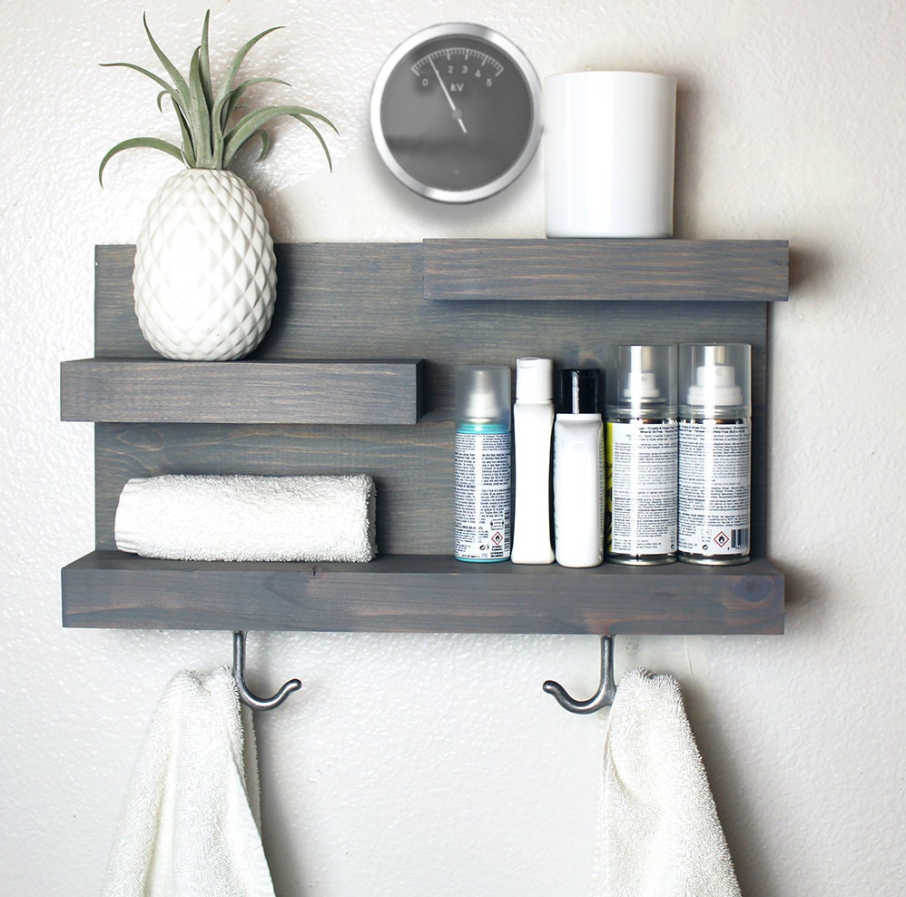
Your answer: 1 kV
